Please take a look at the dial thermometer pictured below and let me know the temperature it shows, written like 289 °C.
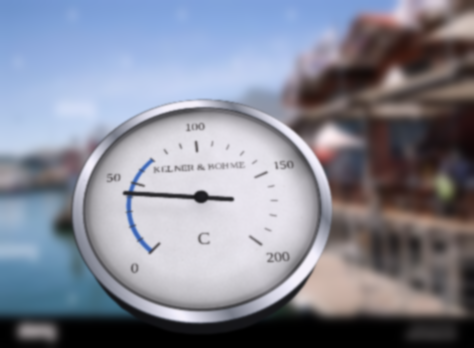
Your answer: 40 °C
